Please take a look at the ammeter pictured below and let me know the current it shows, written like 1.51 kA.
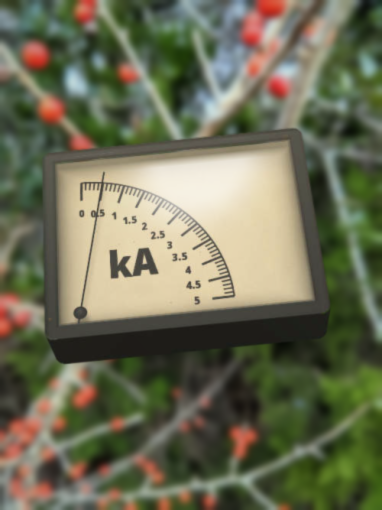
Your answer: 0.5 kA
